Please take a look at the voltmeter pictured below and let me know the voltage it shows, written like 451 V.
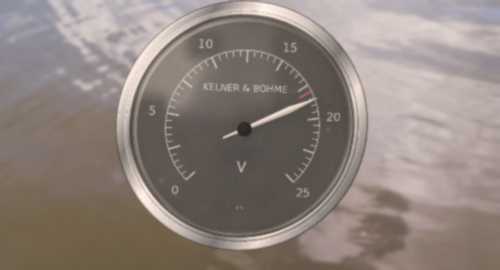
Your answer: 18.5 V
